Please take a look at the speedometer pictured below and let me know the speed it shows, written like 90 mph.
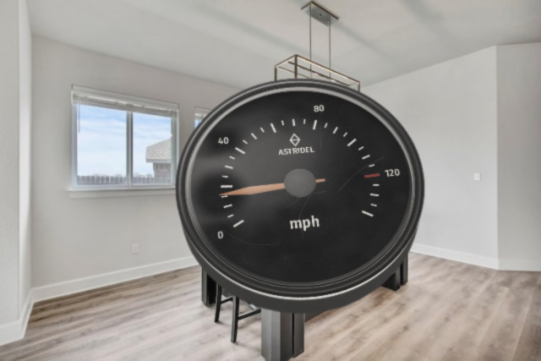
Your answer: 15 mph
